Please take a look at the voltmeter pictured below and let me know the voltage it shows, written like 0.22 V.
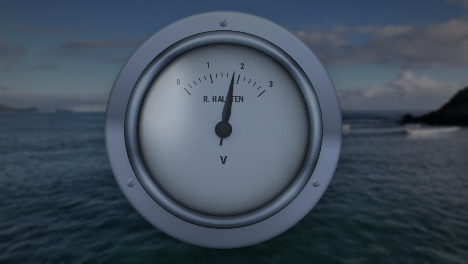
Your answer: 1.8 V
